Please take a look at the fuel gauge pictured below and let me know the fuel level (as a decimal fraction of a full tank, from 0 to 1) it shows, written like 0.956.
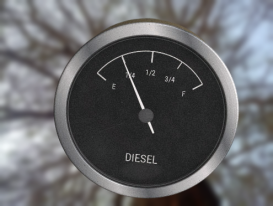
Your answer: 0.25
